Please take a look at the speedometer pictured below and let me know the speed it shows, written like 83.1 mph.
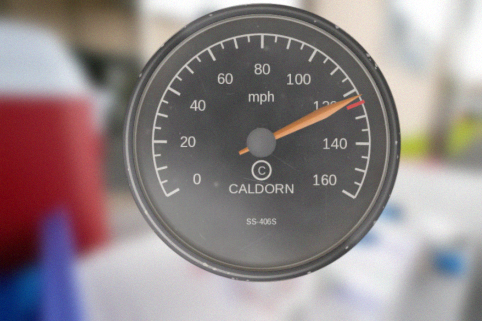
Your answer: 122.5 mph
